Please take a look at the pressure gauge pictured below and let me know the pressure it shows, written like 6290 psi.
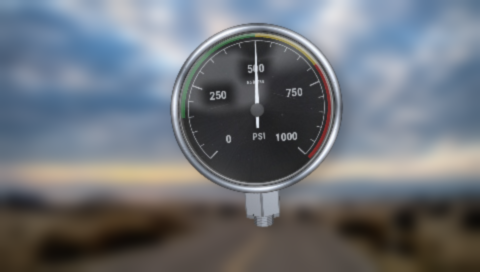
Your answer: 500 psi
